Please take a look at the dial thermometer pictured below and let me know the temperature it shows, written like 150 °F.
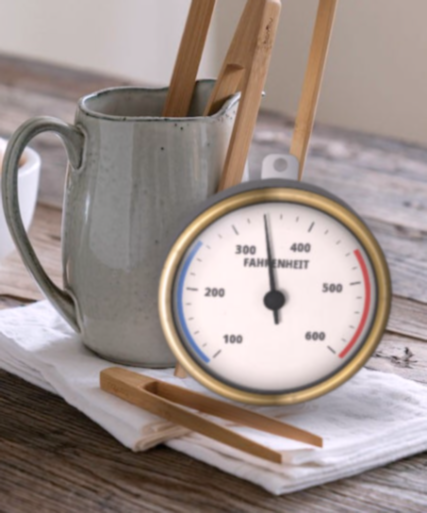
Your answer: 340 °F
